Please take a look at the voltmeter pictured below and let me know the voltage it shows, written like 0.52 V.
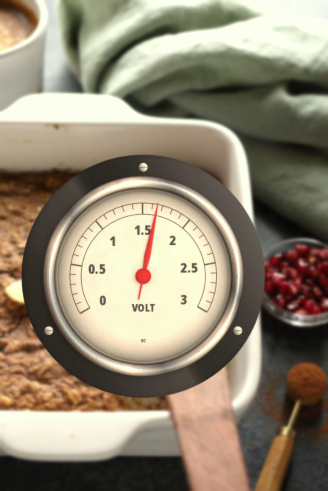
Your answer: 1.65 V
